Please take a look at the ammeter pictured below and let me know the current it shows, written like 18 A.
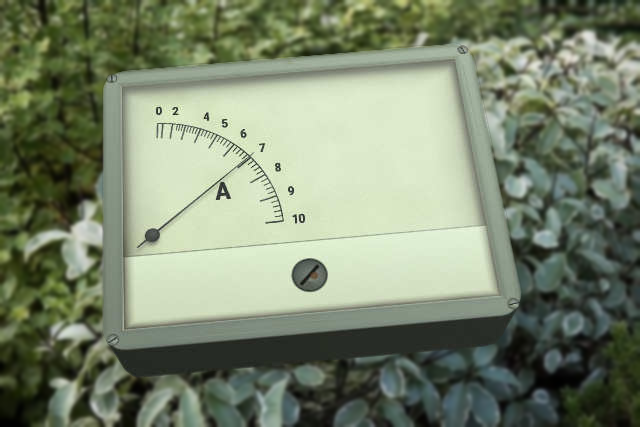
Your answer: 7 A
